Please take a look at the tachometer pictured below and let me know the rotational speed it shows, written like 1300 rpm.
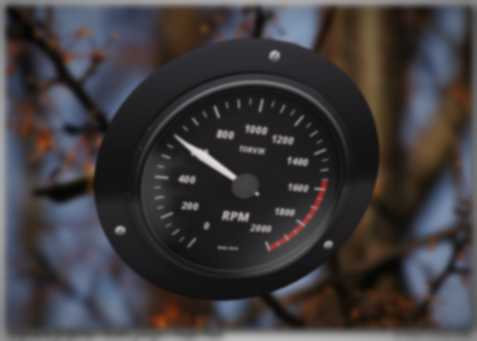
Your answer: 600 rpm
